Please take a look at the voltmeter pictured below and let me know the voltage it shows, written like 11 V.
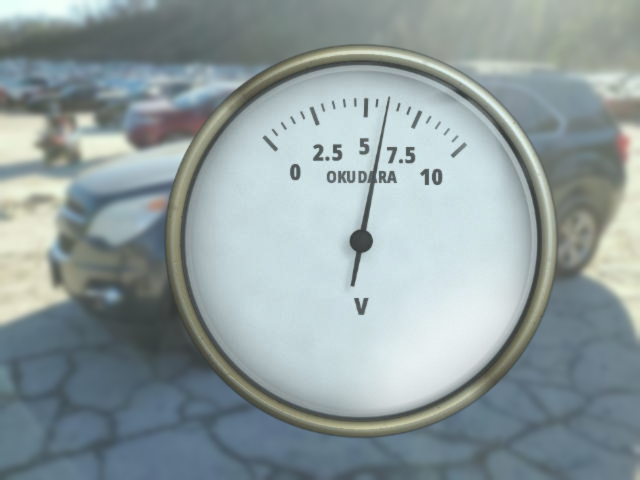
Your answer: 6 V
